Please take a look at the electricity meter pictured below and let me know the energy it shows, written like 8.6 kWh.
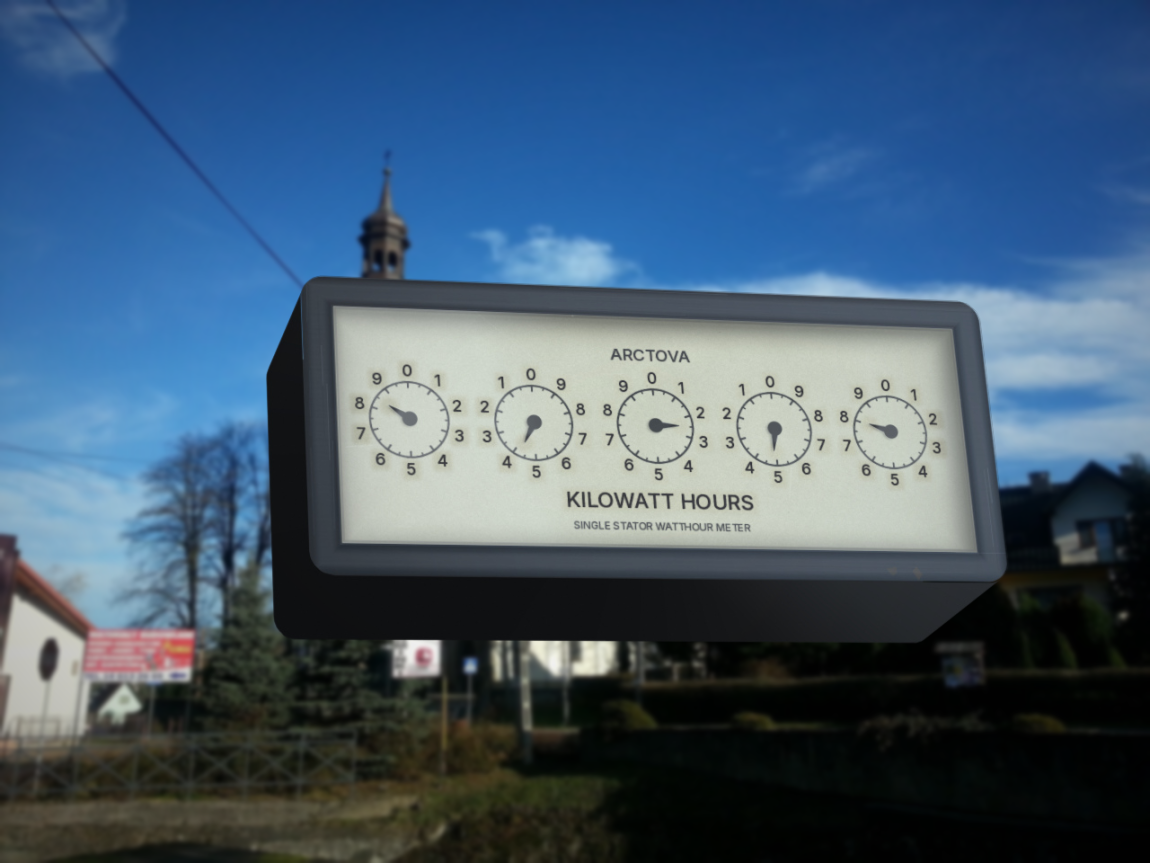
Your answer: 84248 kWh
